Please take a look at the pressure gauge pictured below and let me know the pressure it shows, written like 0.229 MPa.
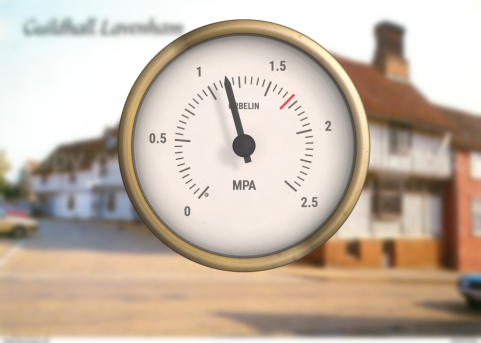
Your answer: 1.15 MPa
